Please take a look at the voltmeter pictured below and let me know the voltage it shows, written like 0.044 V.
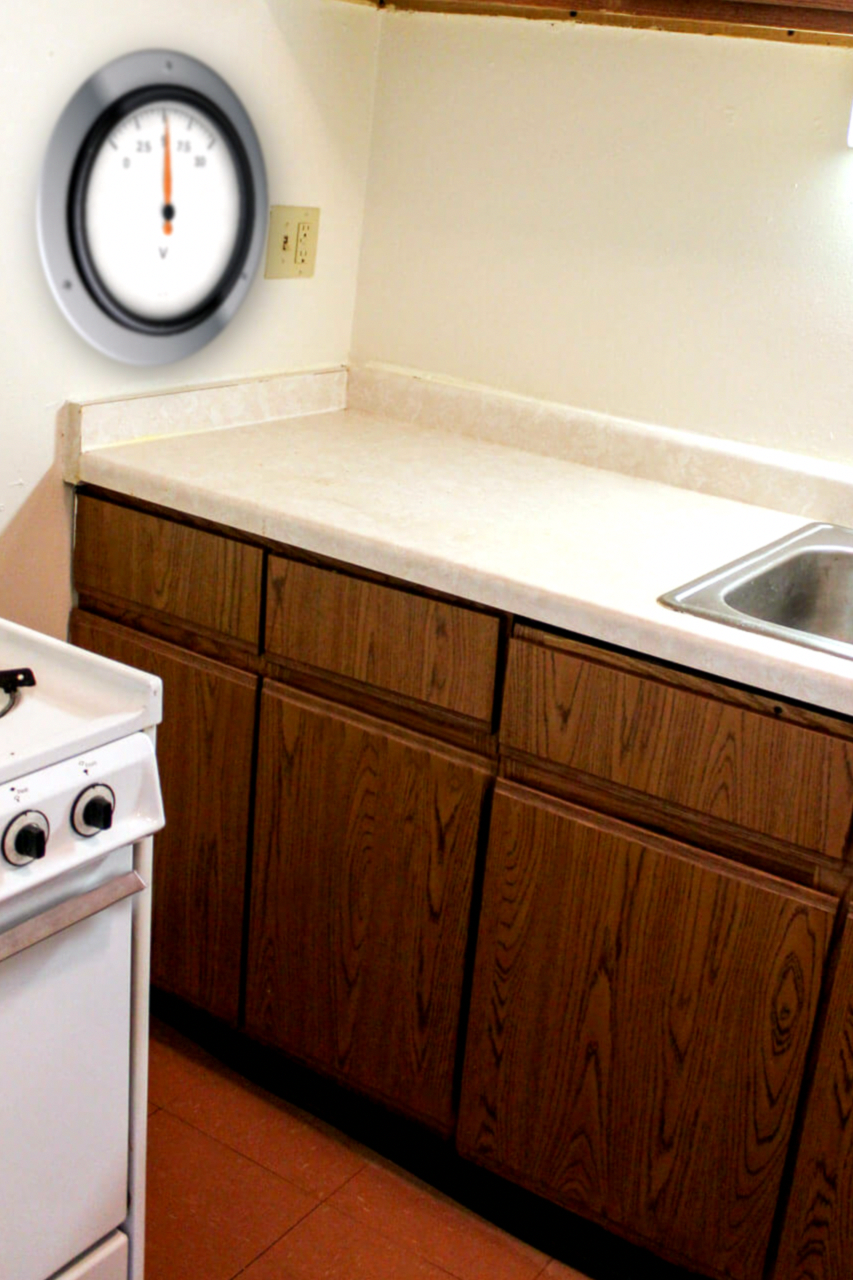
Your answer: 5 V
